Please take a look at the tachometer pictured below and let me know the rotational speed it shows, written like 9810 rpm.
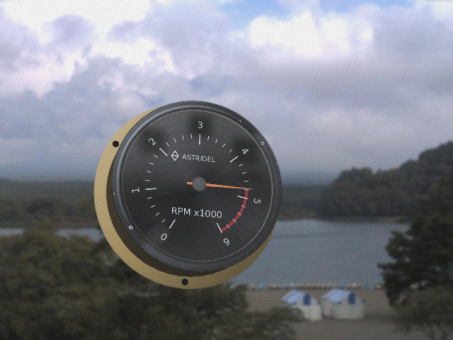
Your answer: 4800 rpm
